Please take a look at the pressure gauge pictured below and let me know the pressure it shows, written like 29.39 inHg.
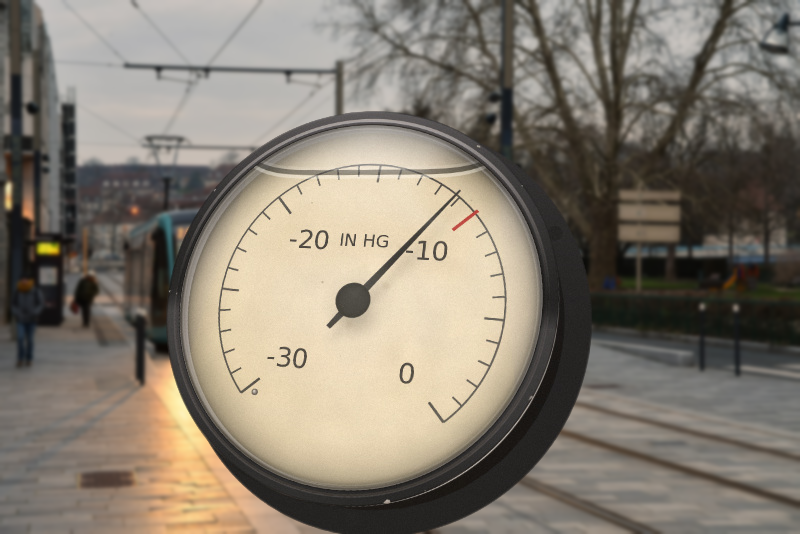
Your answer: -11 inHg
